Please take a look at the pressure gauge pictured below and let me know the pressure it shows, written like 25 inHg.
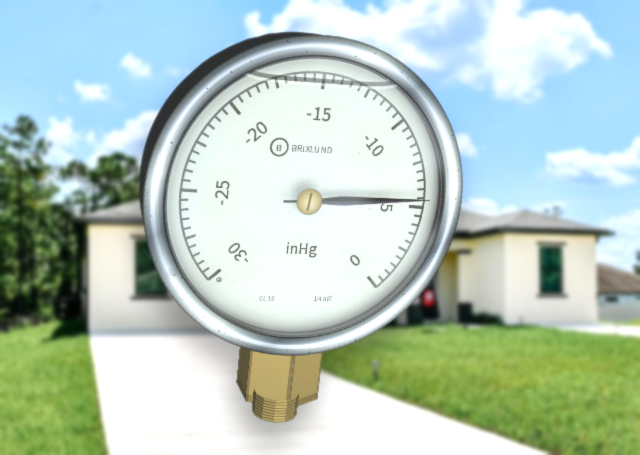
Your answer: -5.5 inHg
